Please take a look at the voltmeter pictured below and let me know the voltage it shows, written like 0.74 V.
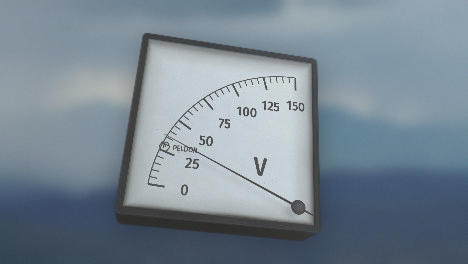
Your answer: 35 V
